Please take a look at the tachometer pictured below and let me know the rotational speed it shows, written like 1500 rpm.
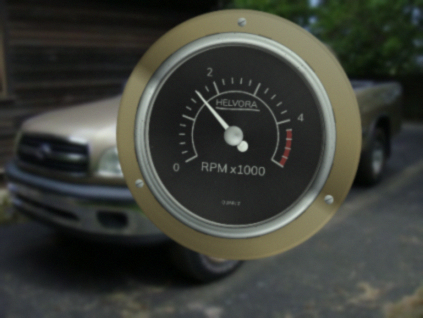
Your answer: 1600 rpm
